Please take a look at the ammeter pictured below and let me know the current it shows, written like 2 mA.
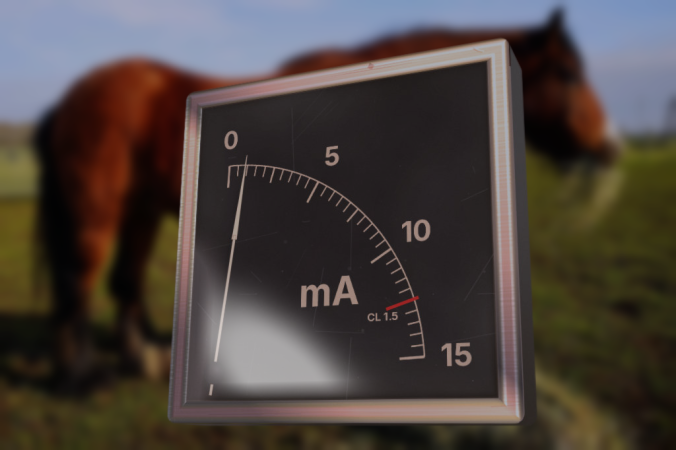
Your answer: 1 mA
